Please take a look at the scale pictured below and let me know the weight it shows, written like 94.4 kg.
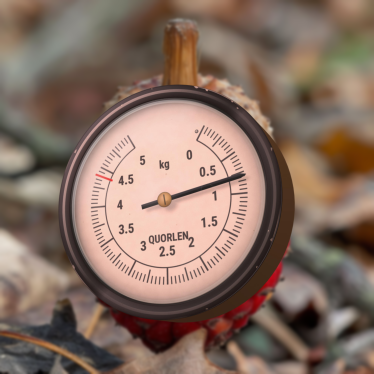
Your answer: 0.8 kg
